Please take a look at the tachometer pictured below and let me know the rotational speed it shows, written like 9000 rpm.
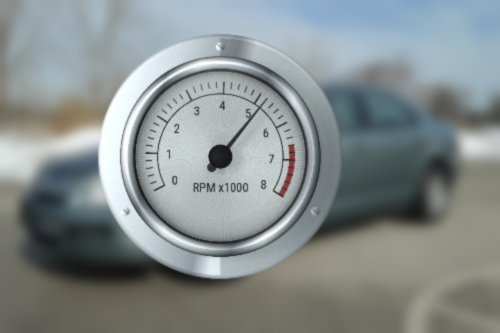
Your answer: 5200 rpm
